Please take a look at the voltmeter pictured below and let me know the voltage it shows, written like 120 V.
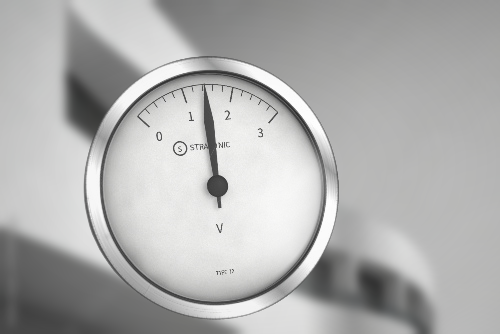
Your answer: 1.4 V
